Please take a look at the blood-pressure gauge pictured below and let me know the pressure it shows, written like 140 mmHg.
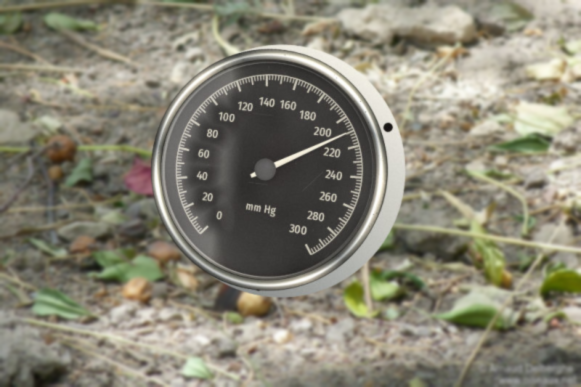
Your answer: 210 mmHg
